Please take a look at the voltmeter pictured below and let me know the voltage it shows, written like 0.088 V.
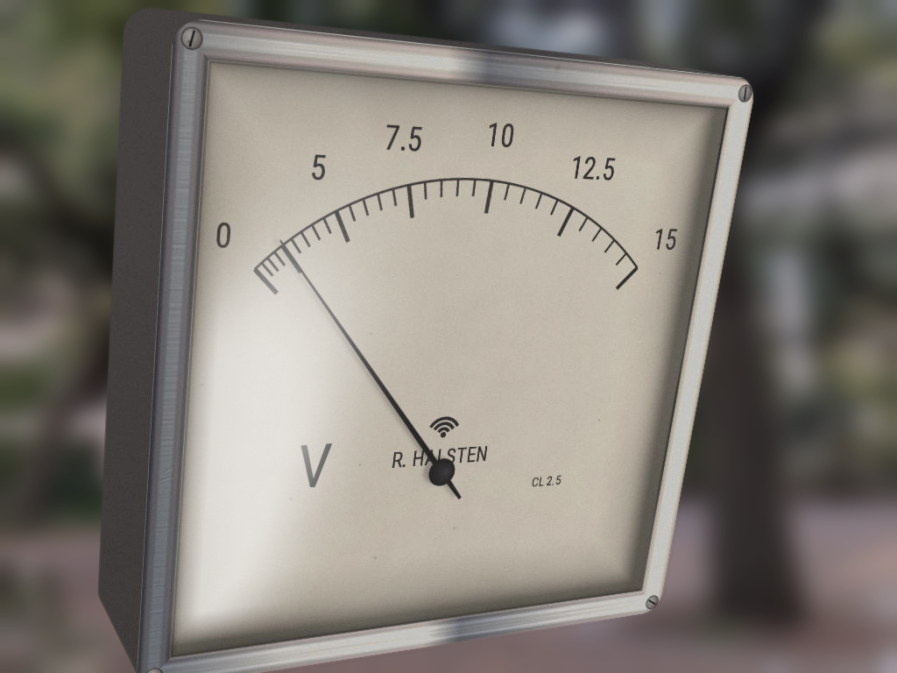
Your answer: 2.5 V
